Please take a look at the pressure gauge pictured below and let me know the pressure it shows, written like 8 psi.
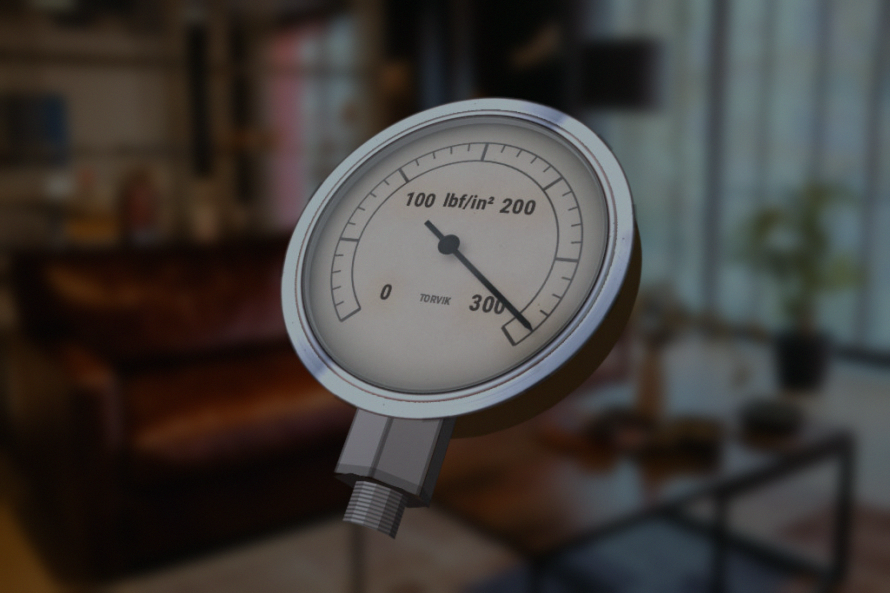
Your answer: 290 psi
